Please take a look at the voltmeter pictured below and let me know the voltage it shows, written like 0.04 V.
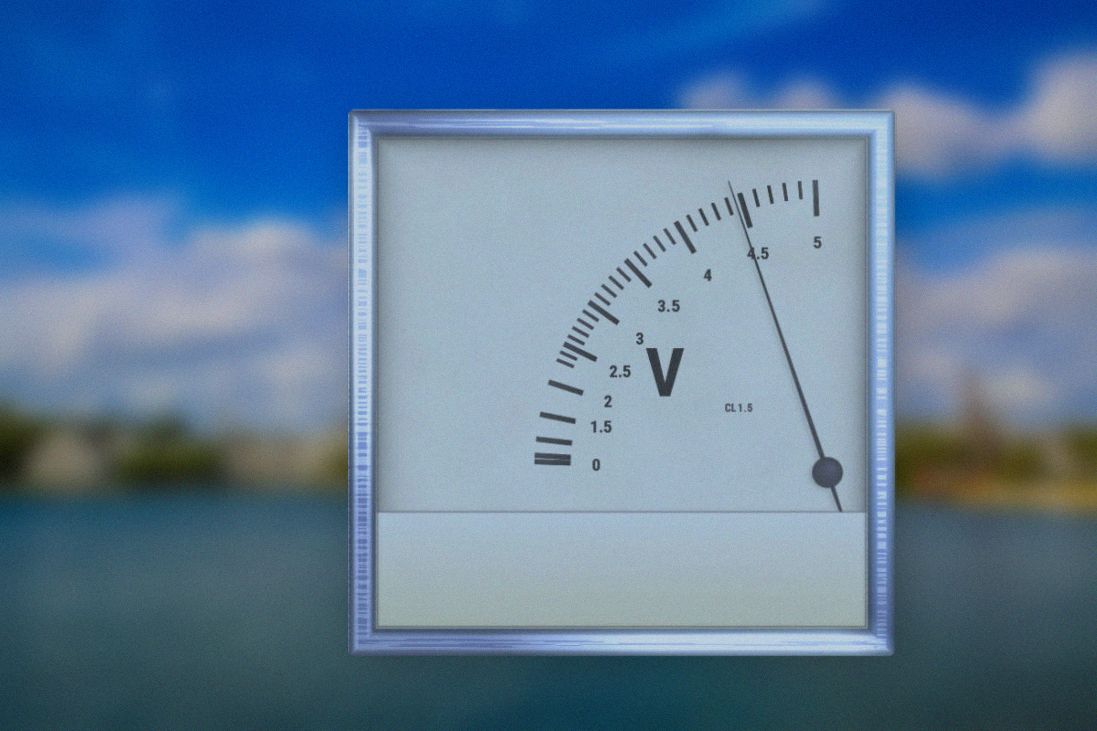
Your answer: 4.45 V
